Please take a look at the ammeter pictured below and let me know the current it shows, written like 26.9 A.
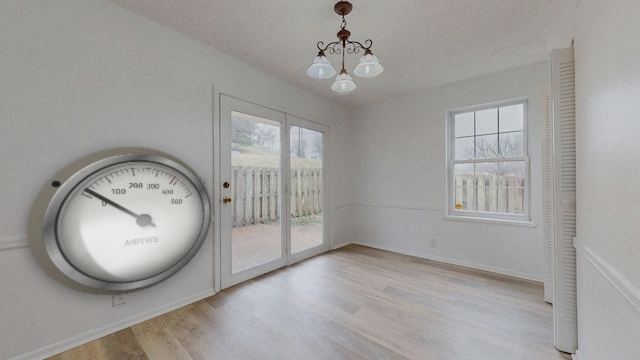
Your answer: 20 A
